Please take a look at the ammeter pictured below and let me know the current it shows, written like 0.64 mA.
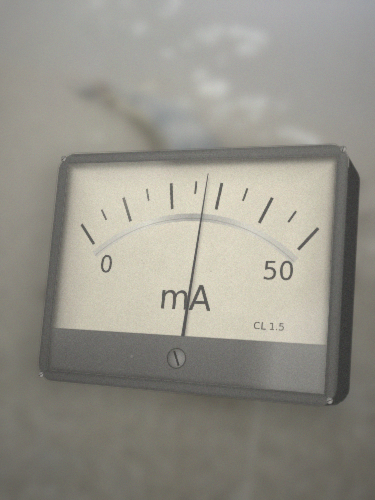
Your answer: 27.5 mA
